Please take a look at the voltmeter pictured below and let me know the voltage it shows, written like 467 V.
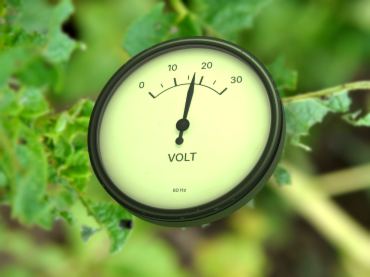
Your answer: 17.5 V
